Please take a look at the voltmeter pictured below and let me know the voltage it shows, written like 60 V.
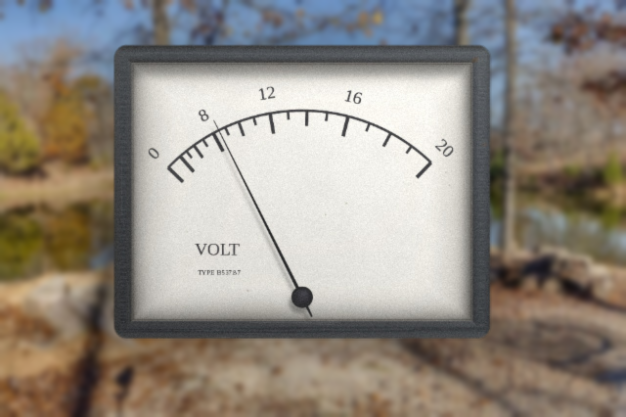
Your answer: 8.5 V
